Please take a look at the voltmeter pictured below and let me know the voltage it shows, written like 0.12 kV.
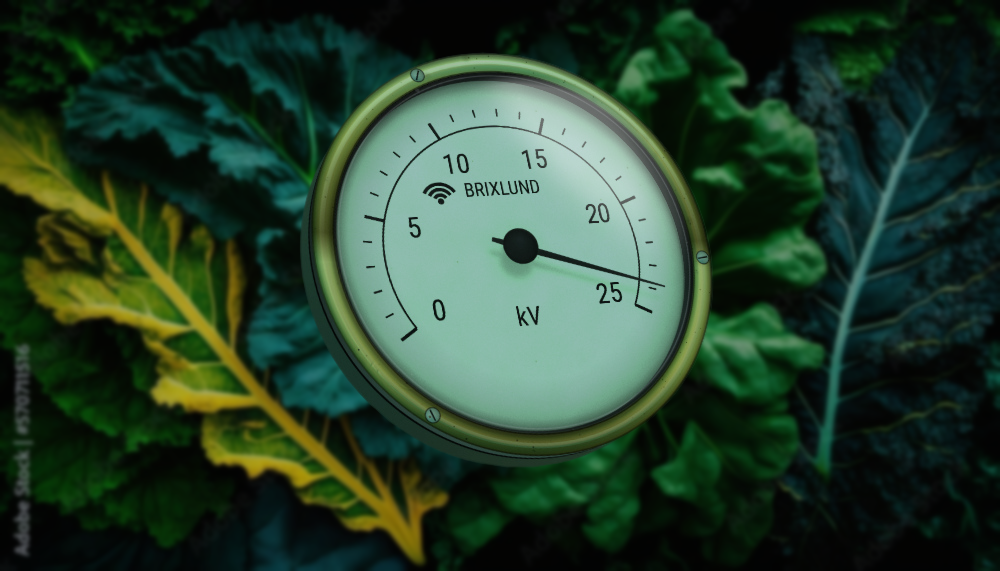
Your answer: 24 kV
